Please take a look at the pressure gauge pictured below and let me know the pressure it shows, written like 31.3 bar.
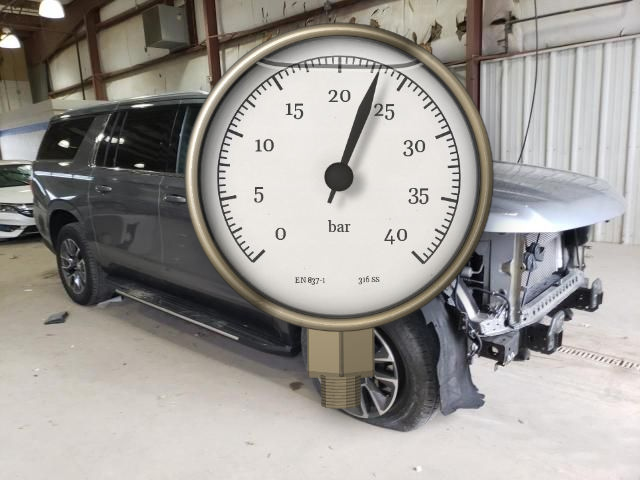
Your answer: 23 bar
